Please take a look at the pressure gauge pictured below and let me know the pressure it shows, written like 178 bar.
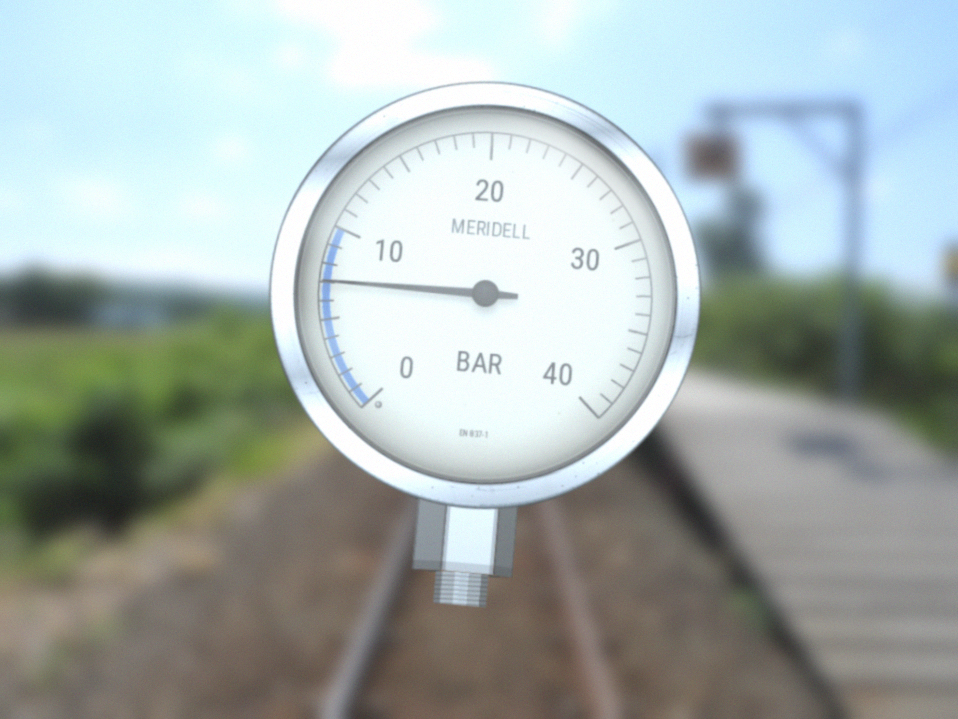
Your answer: 7 bar
